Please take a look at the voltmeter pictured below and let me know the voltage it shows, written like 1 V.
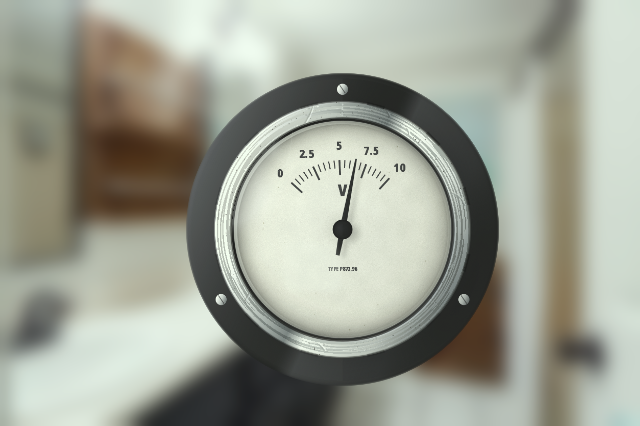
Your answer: 6.5 V
